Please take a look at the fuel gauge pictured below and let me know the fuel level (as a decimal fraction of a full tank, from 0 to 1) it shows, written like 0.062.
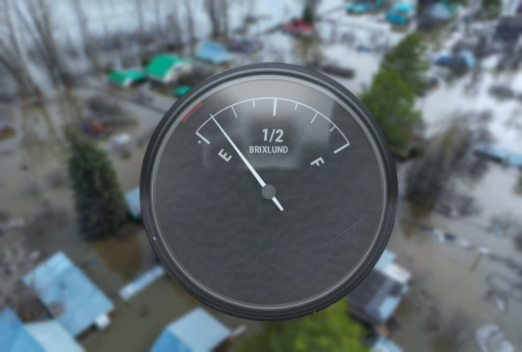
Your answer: 0.125
